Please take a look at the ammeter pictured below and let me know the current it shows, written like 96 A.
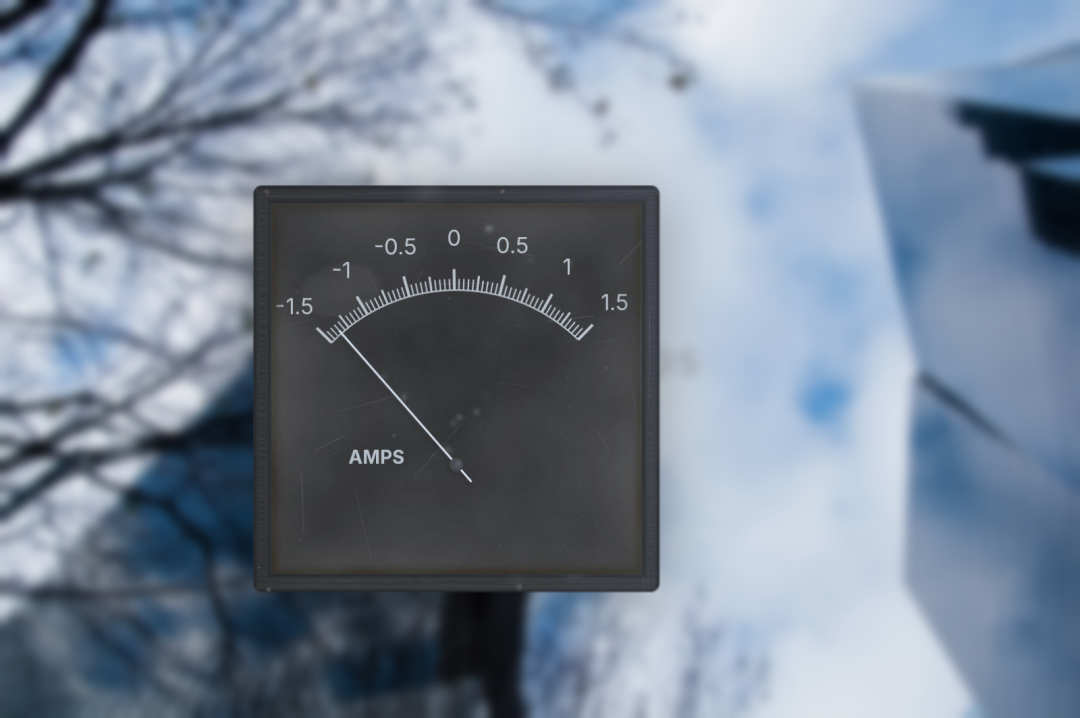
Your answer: -1.35 A
